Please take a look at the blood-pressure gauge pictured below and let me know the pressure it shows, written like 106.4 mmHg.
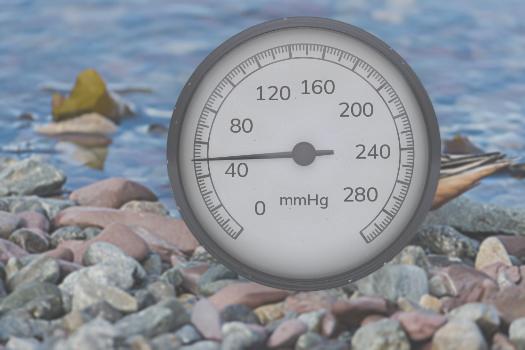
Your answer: 50 mmHg
